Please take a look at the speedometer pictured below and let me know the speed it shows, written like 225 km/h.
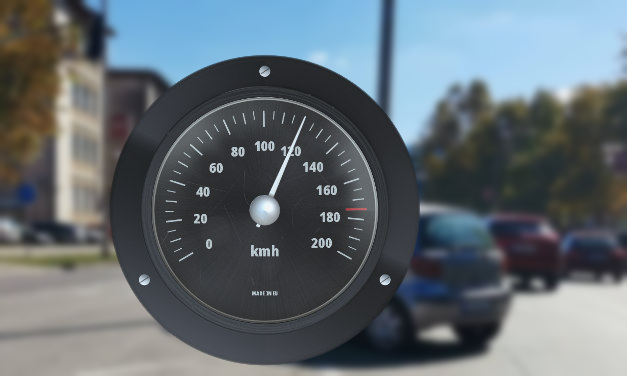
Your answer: 120 km/h
